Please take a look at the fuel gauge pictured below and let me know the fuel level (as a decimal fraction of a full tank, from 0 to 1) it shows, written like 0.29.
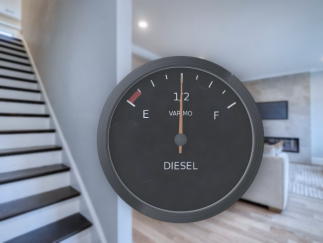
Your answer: 0.5
